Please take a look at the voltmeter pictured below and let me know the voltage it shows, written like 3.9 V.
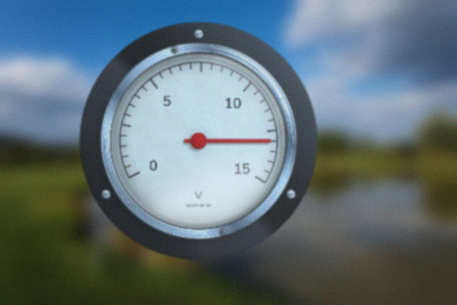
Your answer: 13 V
